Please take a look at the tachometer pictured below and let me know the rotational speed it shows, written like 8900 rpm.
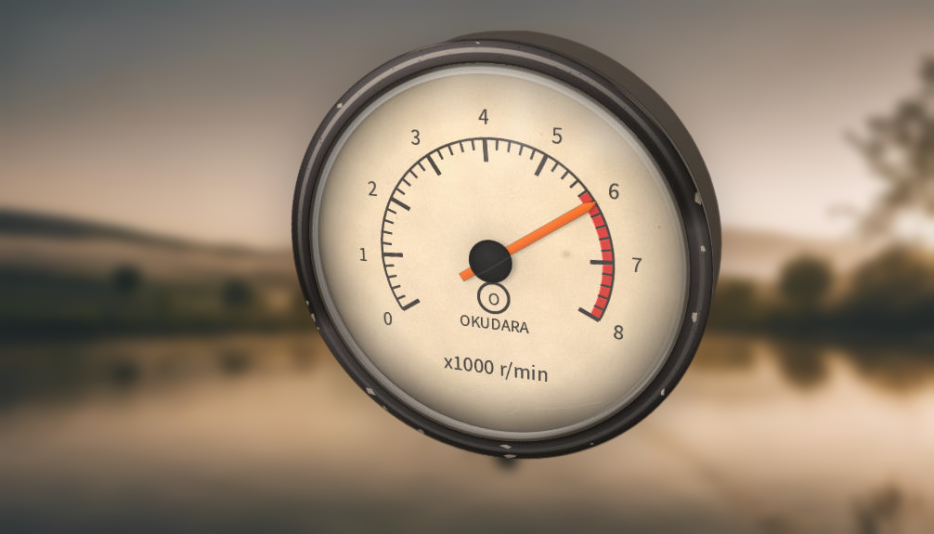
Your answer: 6000 rpm
